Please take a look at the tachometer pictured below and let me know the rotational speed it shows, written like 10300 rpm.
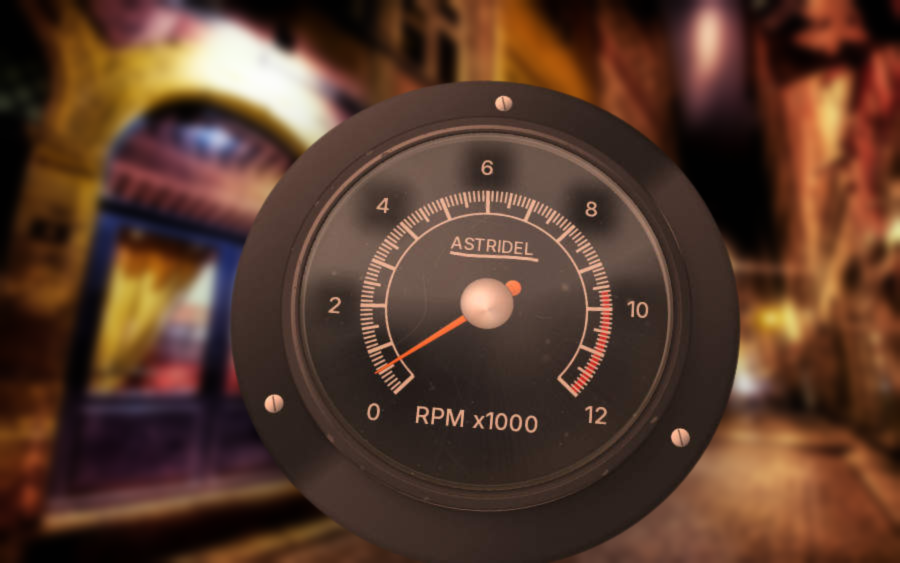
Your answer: 500 rpm
